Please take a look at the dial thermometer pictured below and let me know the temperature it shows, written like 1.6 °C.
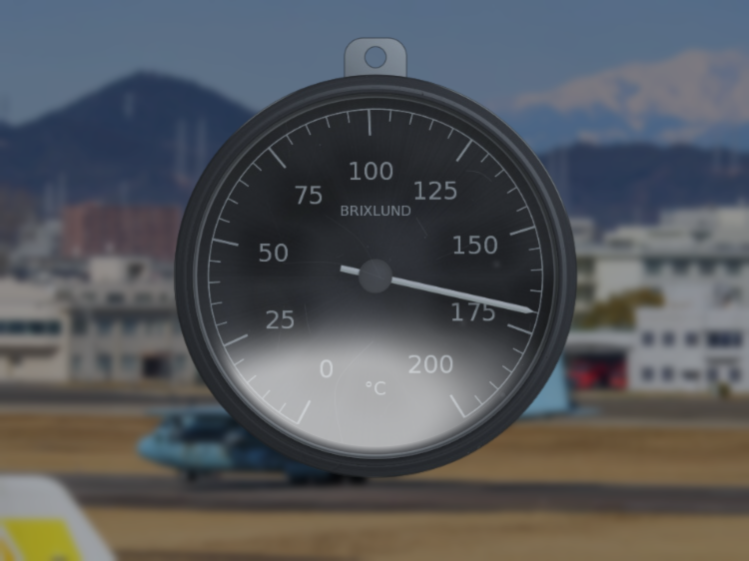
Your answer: 170 °C
